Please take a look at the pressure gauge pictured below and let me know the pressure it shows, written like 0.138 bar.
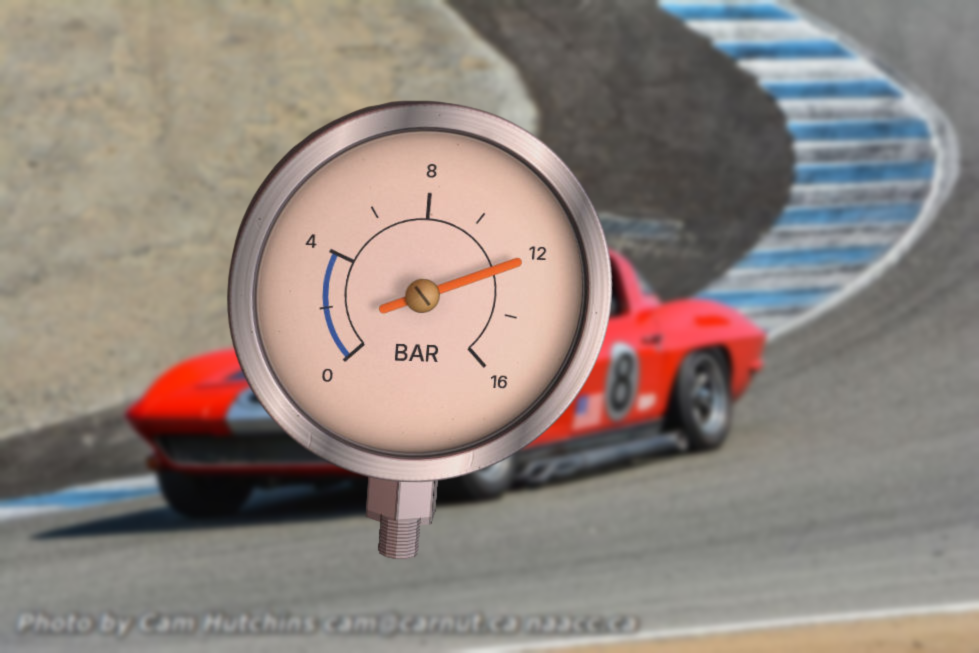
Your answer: 12 bar
